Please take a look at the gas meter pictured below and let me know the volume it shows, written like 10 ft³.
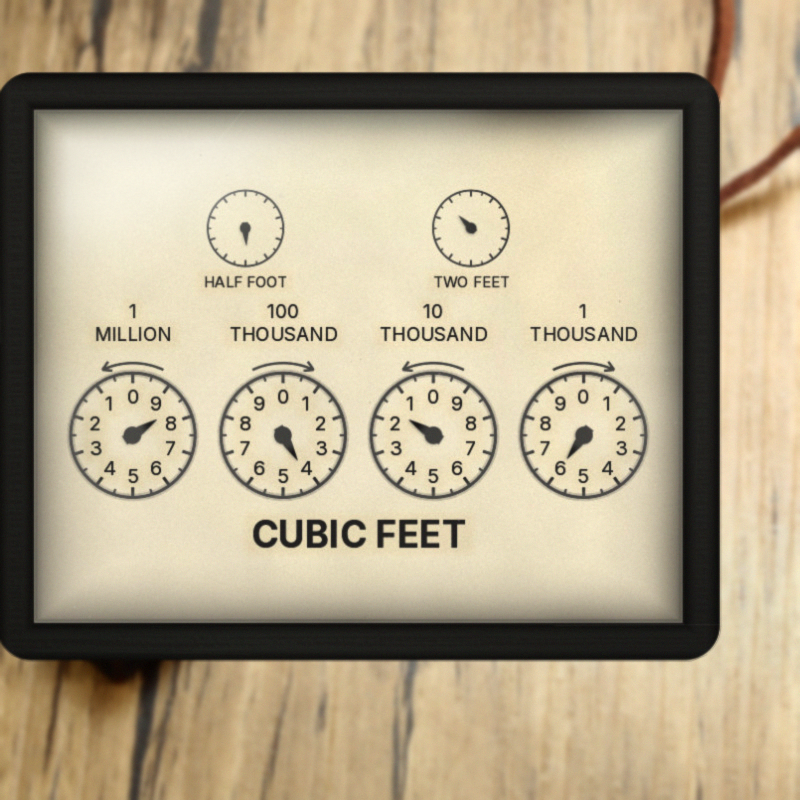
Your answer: 841600 ft³
